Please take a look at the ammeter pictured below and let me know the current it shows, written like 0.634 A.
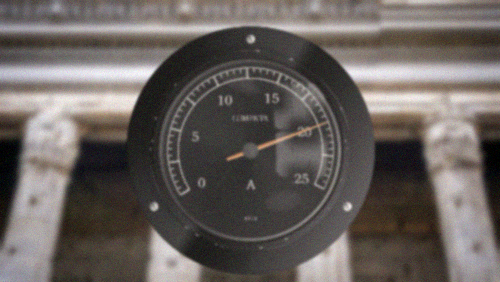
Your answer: 20 A
